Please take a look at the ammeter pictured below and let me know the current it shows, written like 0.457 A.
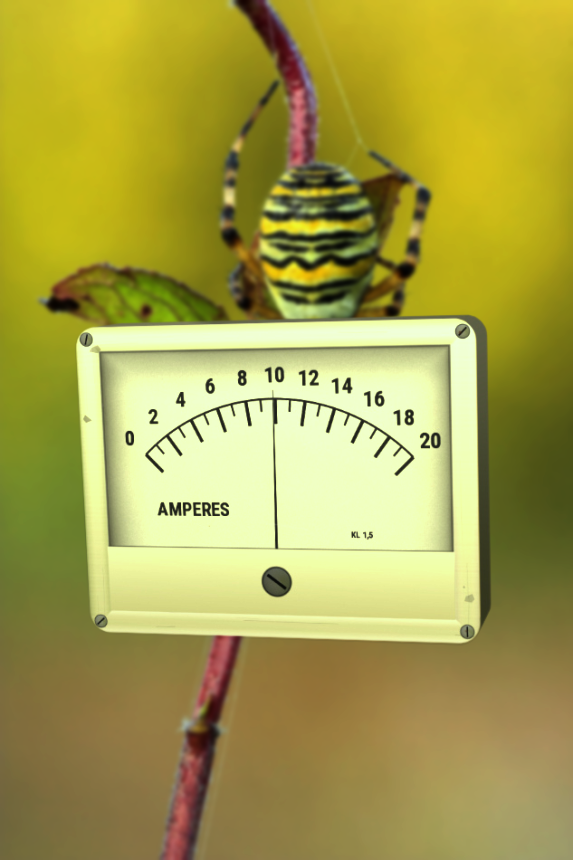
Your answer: 10 A
